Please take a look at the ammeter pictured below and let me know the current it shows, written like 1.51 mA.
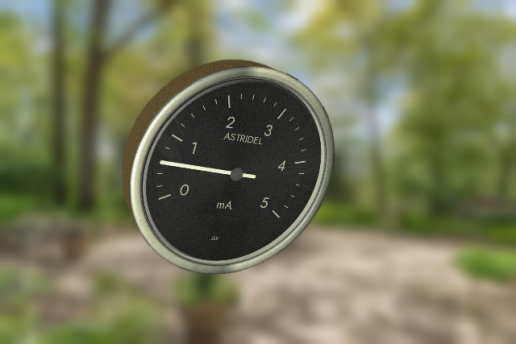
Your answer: 0.6 mA
